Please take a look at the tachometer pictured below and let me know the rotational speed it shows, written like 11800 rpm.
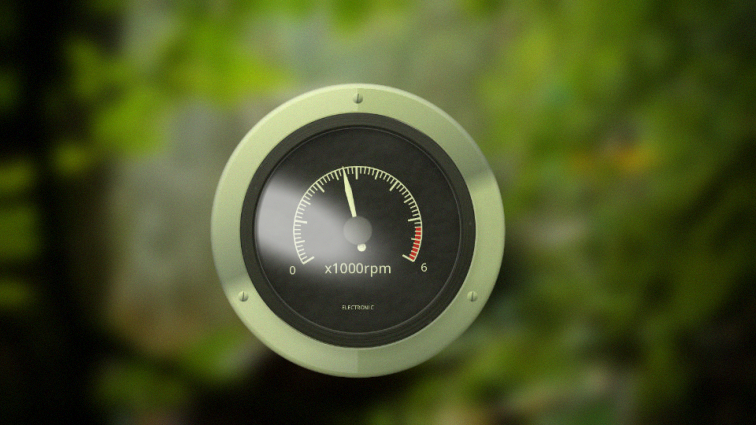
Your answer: 2700 rpm
